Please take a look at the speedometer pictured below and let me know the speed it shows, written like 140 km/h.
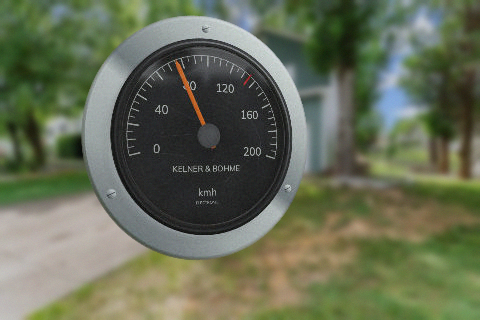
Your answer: 75 km/h
